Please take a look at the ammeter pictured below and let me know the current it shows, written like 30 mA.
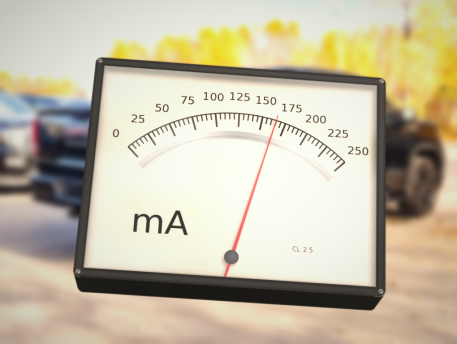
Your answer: 165 mA
